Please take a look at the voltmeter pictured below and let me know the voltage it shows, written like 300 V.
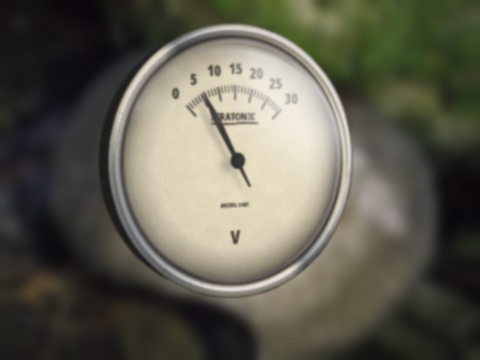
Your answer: 5 V
